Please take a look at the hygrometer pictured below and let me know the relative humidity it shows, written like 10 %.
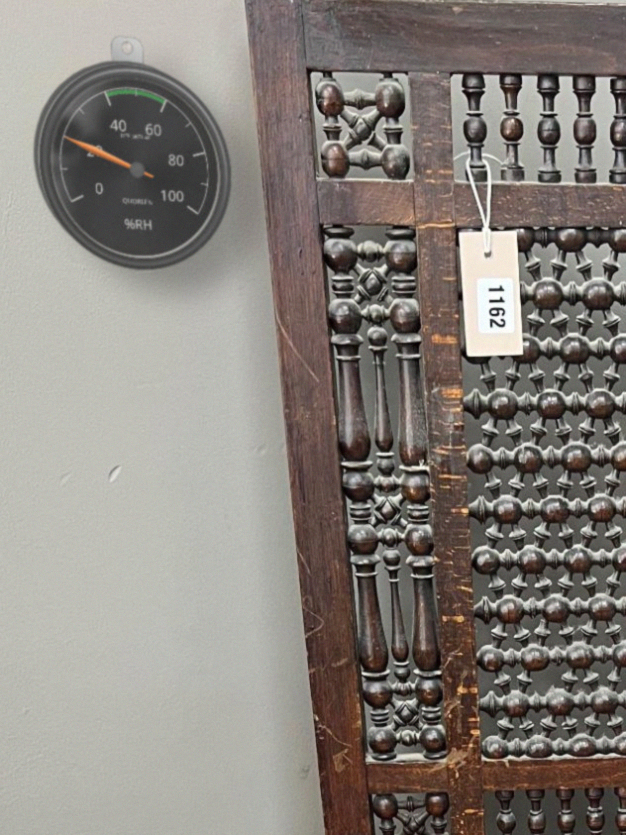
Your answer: 20 %
